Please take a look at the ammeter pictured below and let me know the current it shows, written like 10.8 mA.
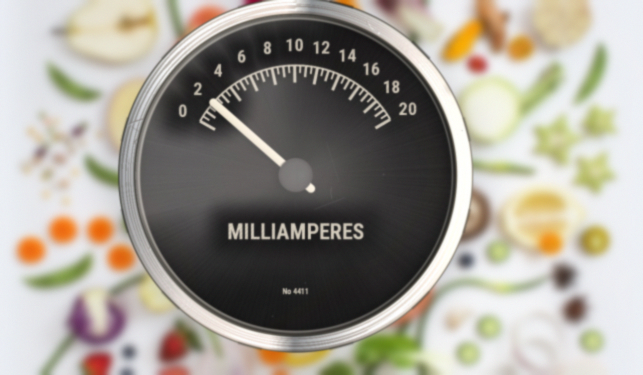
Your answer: 2 mA
